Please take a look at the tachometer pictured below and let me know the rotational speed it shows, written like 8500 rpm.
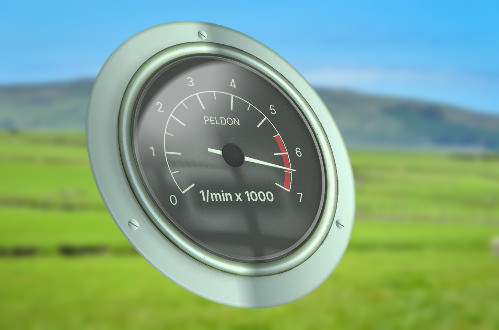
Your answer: 6500 rpm
